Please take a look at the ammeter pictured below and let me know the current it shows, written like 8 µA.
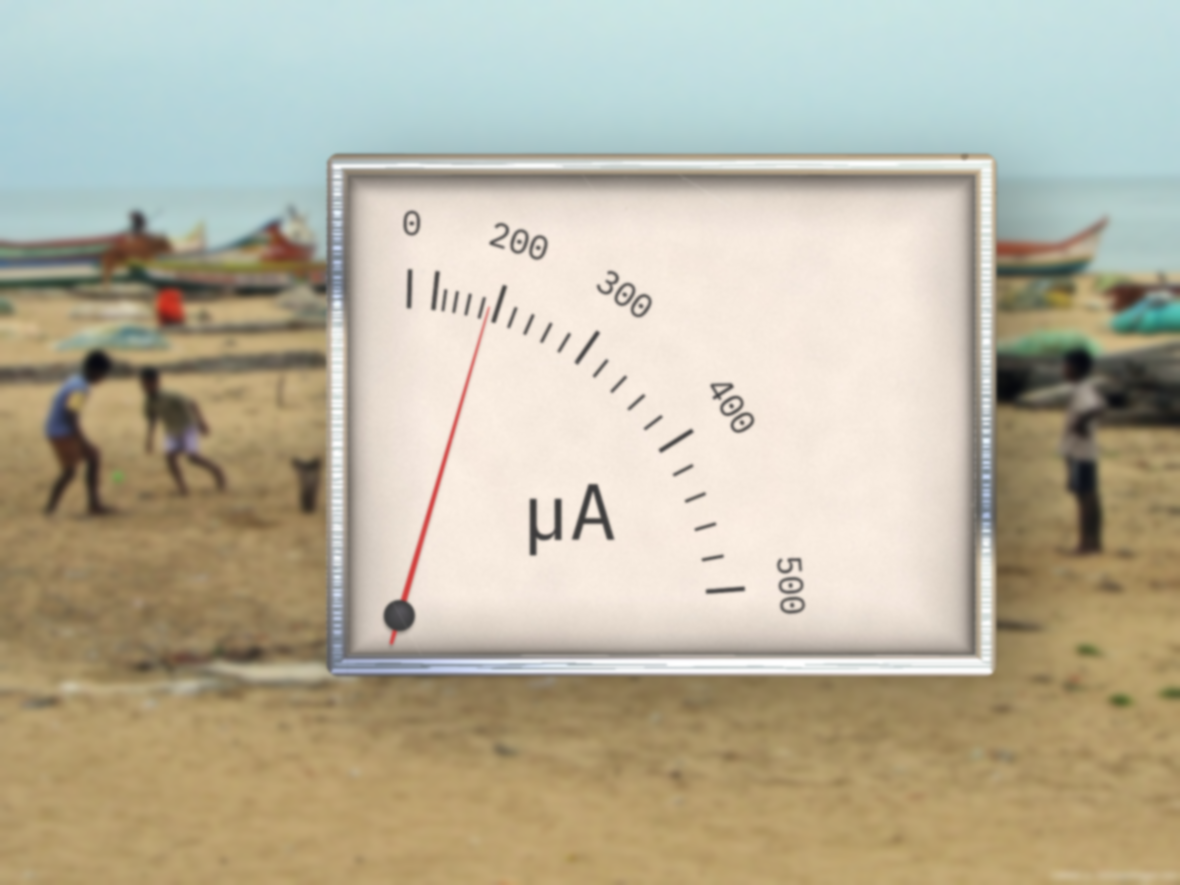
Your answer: 190 µA
